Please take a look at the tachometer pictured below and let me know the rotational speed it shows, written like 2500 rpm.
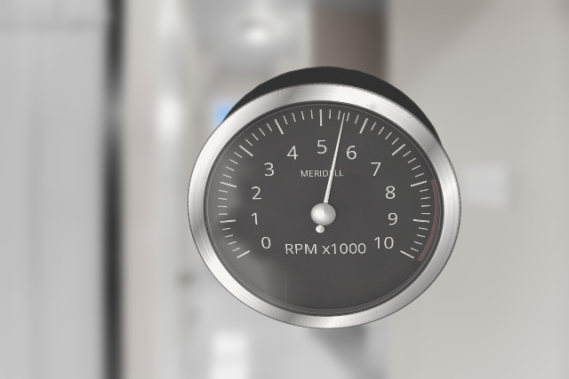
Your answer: 5500 rpm
